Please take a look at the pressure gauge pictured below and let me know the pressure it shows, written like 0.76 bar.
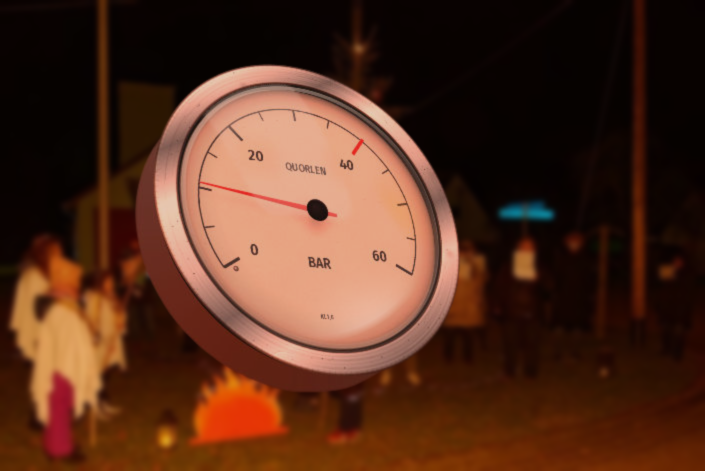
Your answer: 10 bar
